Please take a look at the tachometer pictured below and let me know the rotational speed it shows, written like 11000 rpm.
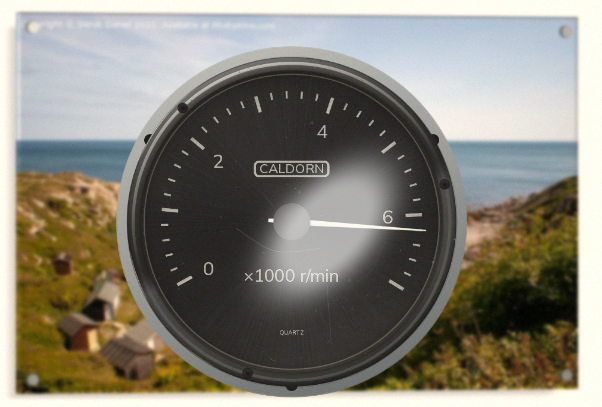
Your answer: 6200 rpm
